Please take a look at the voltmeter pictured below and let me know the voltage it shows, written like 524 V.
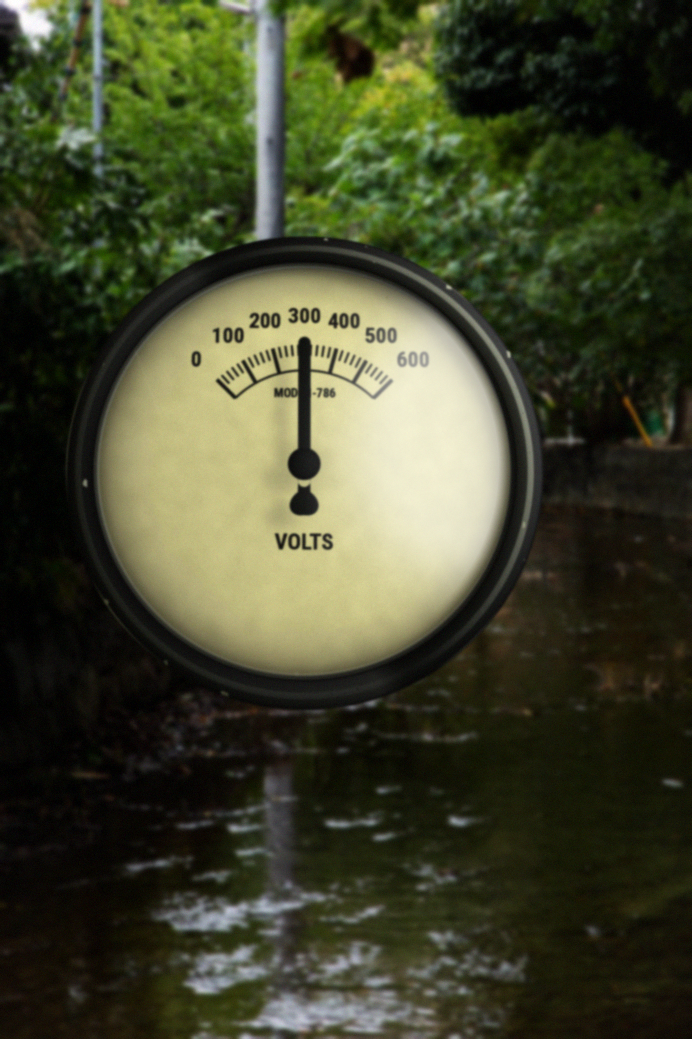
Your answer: 300 V
